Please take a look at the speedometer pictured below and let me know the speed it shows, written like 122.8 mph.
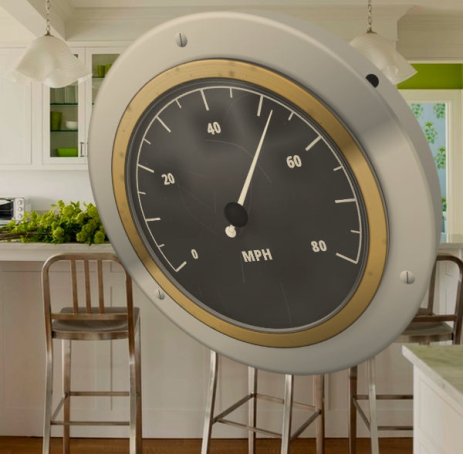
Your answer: 52.5 mph
